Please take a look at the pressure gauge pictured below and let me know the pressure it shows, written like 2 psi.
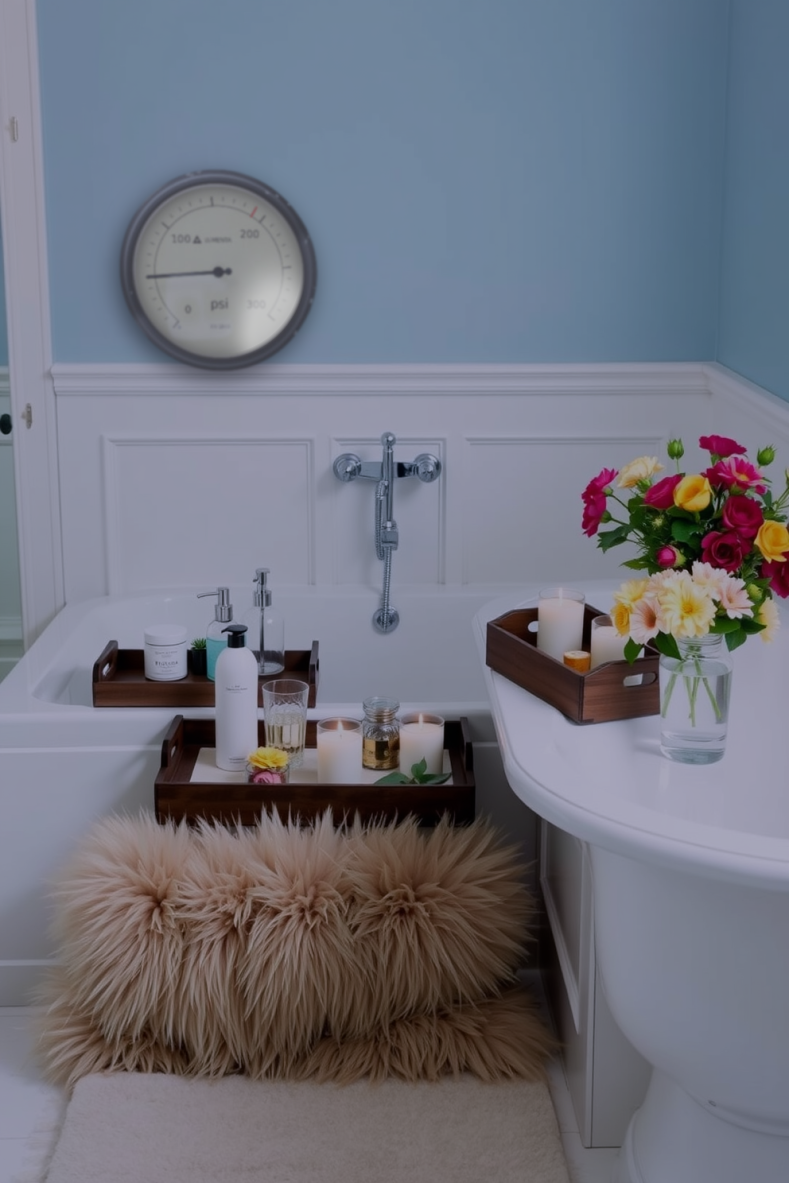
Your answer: 50 psi
